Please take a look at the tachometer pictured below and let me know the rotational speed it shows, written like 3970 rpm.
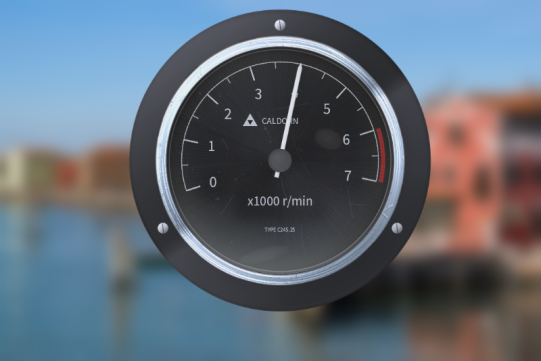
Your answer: 4000 rpm
